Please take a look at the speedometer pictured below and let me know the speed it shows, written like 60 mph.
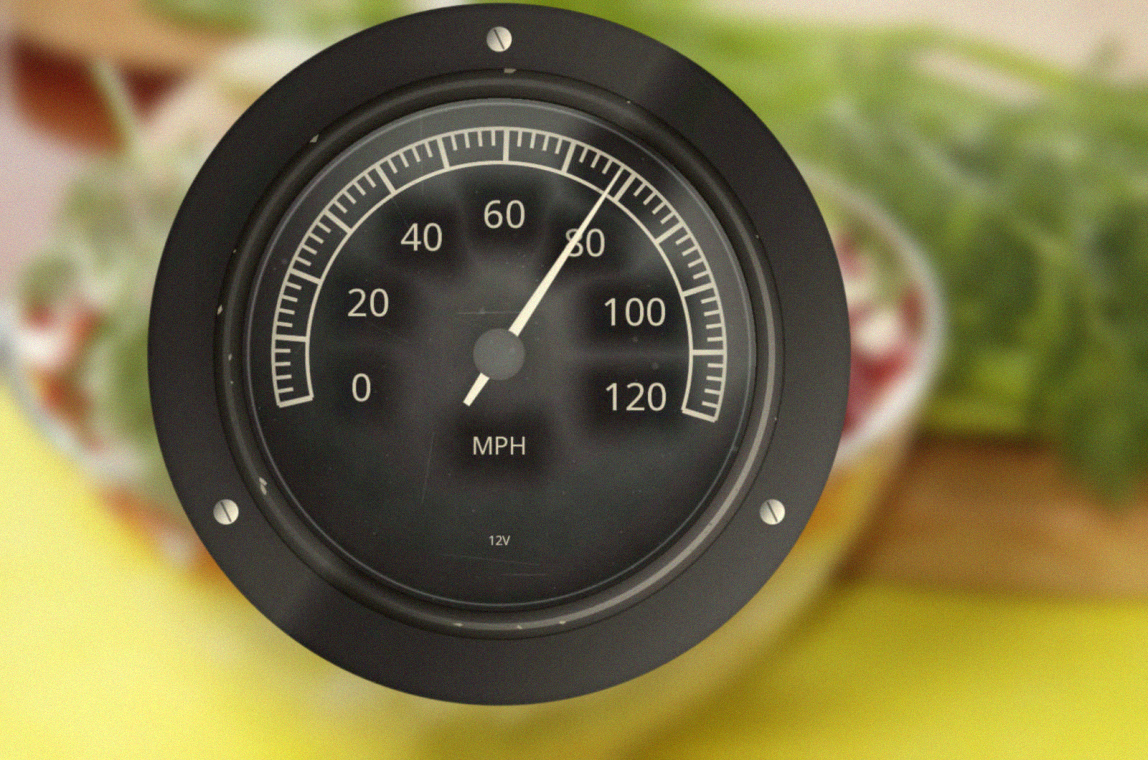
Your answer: 78 mph
